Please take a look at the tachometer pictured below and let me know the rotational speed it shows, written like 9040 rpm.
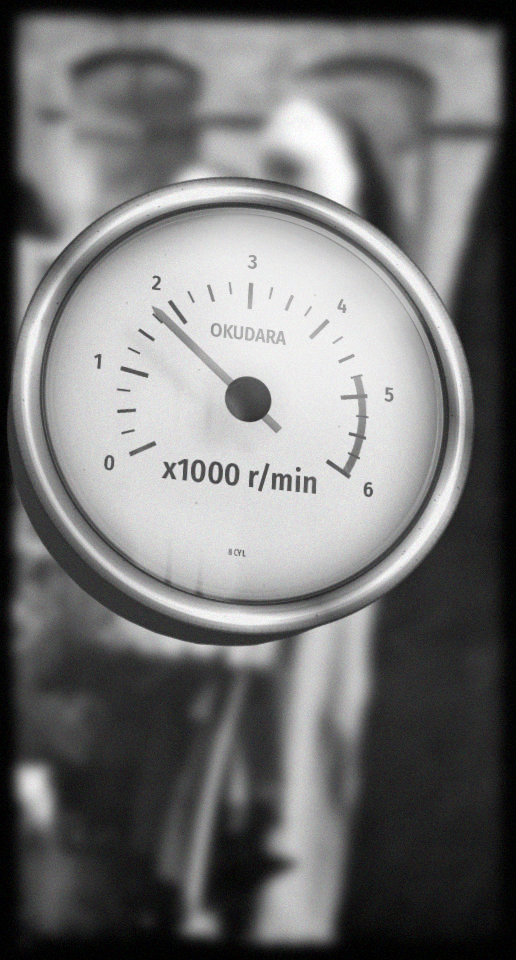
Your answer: 1750 rpm
